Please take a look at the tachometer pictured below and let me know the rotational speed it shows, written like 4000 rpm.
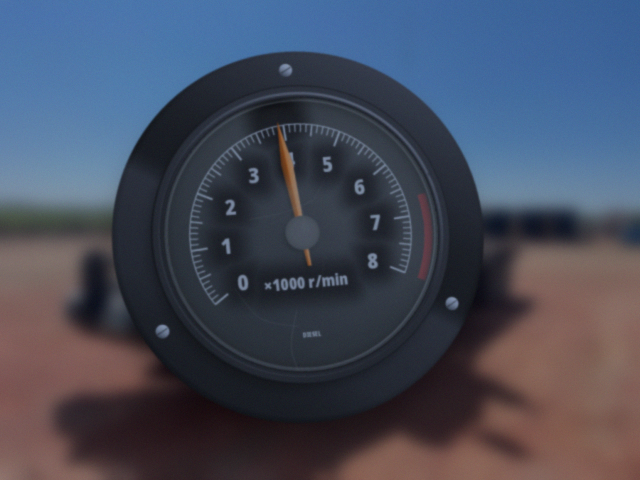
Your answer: 3900 rpm
